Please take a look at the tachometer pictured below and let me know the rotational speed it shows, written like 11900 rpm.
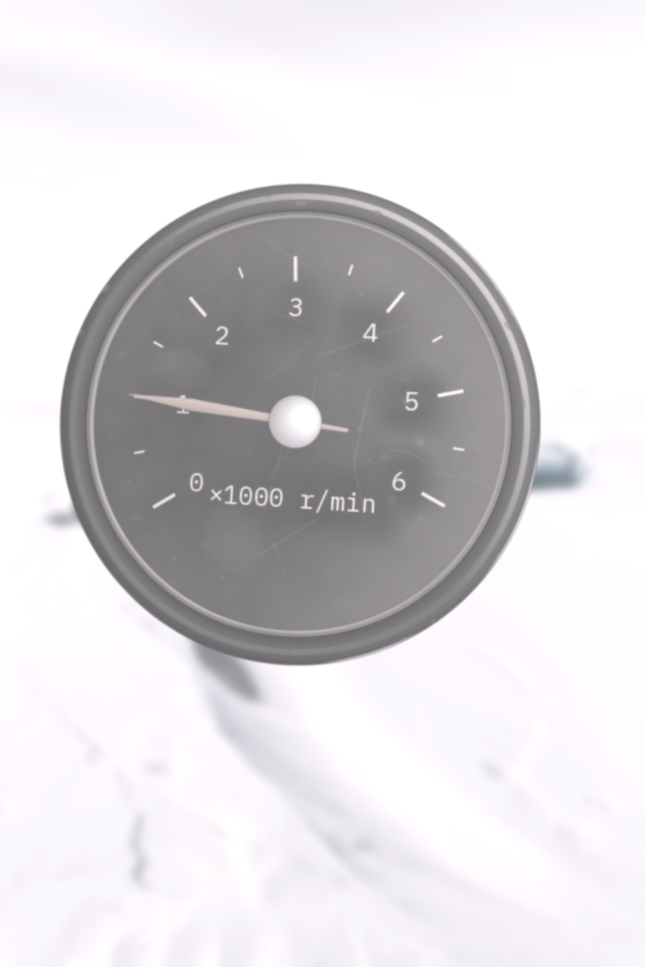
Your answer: 1000 rpm
